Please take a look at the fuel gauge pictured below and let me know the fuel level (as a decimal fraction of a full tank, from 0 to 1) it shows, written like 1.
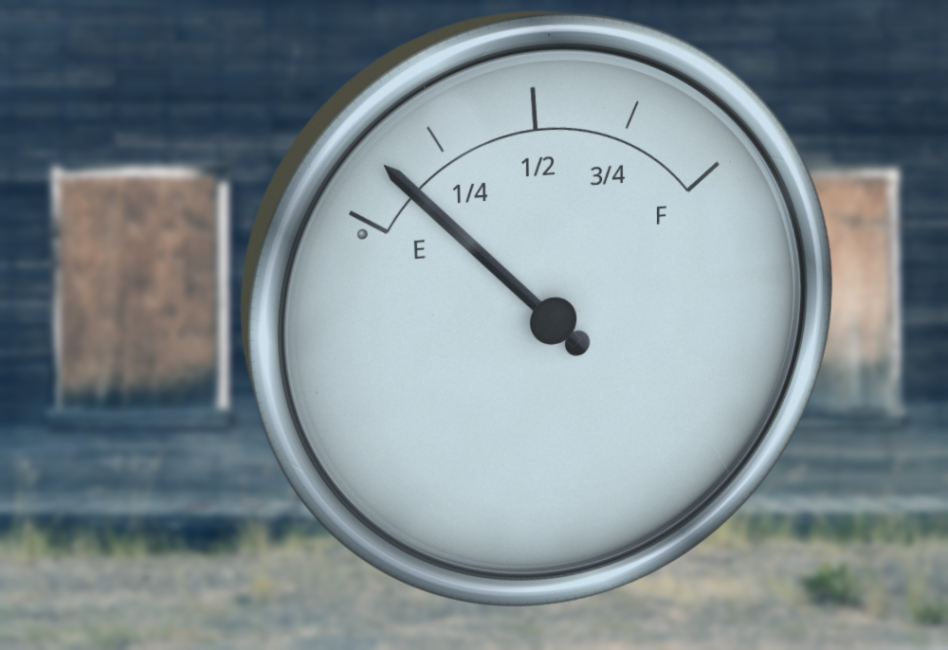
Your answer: 0.125
